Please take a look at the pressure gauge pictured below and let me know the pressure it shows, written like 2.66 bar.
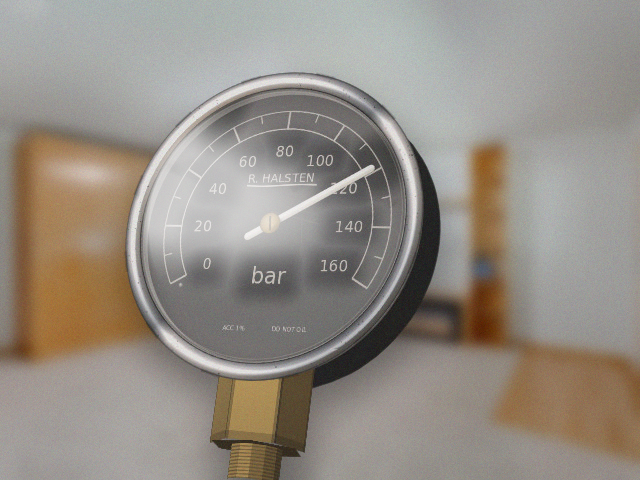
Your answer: 120 bar
